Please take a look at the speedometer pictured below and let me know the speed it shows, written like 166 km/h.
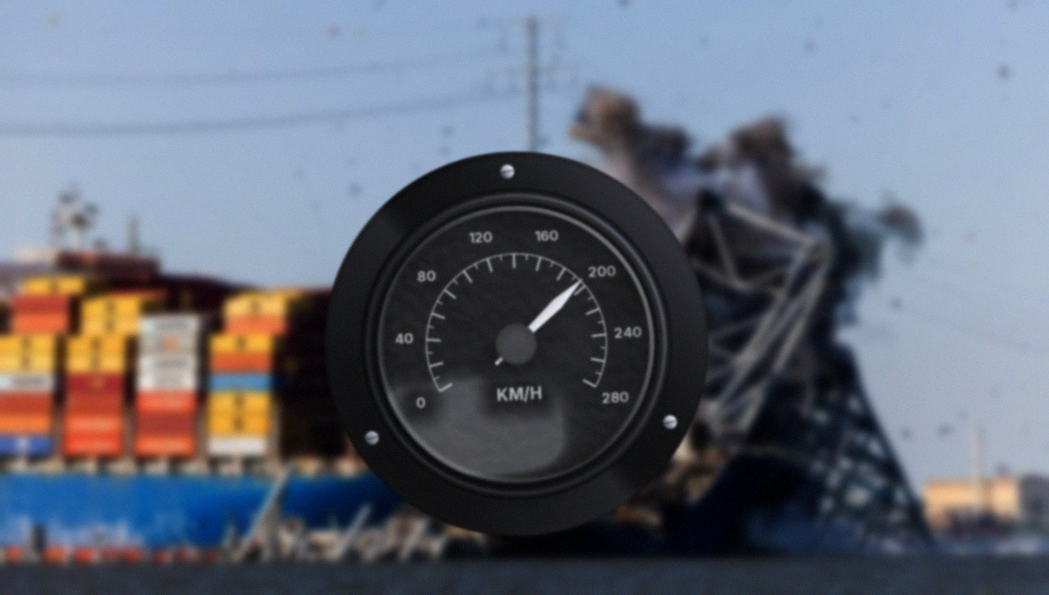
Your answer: 195 km/h
